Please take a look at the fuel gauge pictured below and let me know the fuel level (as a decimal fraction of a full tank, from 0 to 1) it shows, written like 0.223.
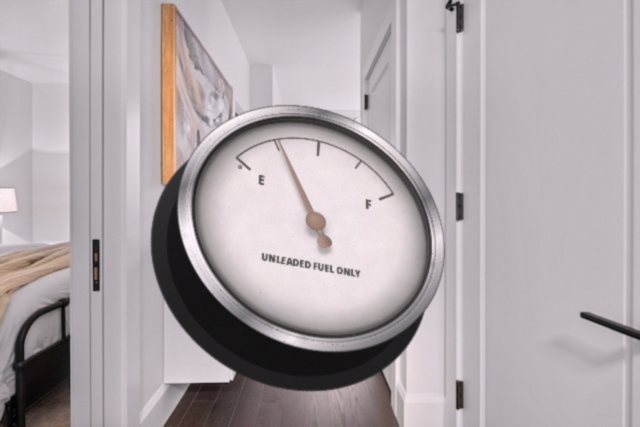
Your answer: 0.25
